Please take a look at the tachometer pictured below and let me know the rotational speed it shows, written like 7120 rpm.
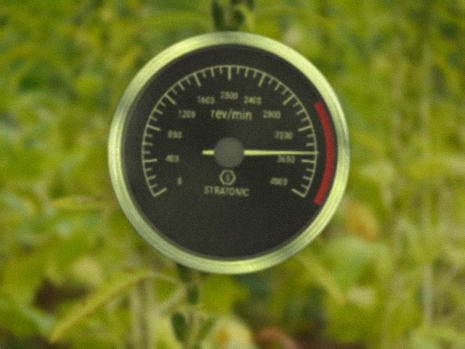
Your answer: 3500 rpm
